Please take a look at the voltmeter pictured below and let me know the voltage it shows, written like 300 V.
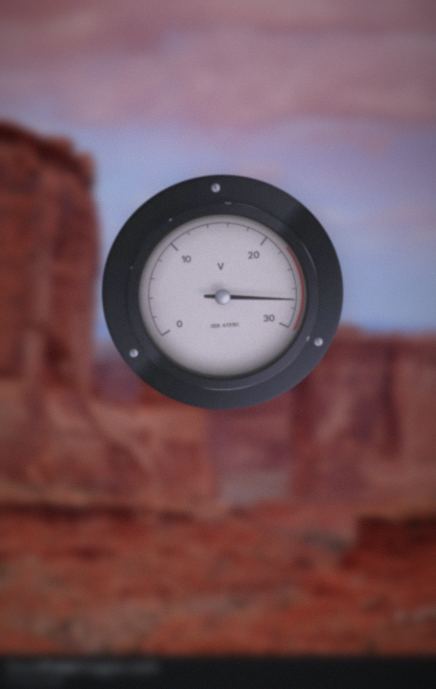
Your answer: 27 V
